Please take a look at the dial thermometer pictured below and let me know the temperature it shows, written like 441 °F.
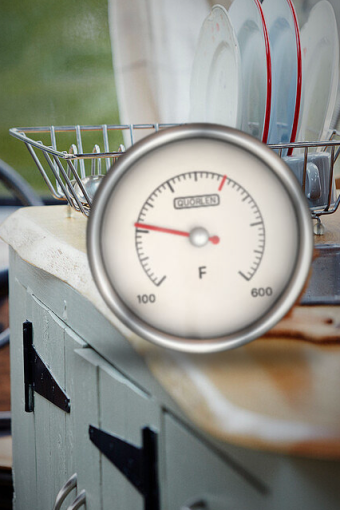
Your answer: 210 °F
